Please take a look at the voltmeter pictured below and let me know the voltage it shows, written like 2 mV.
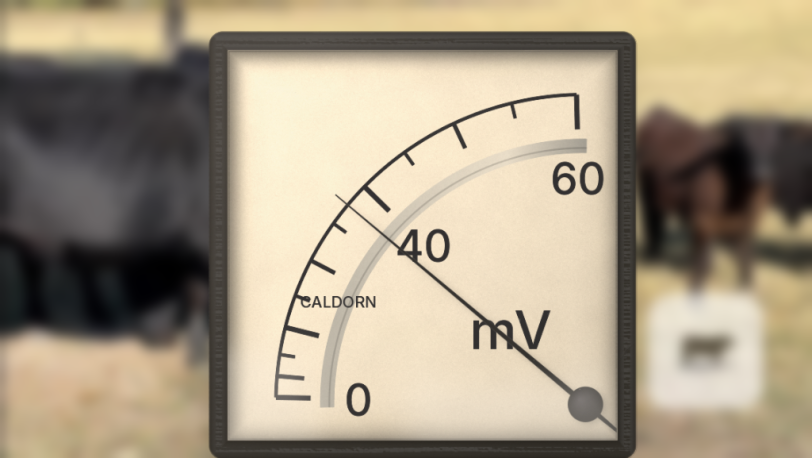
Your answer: 37.5 mV
